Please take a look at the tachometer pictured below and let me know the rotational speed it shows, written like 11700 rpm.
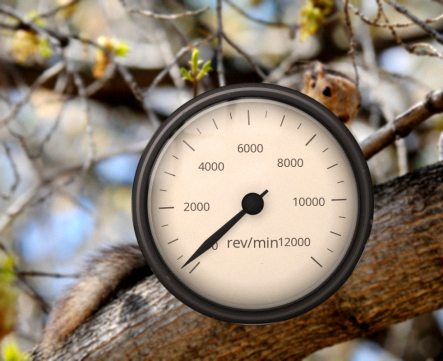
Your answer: 250 rpm
